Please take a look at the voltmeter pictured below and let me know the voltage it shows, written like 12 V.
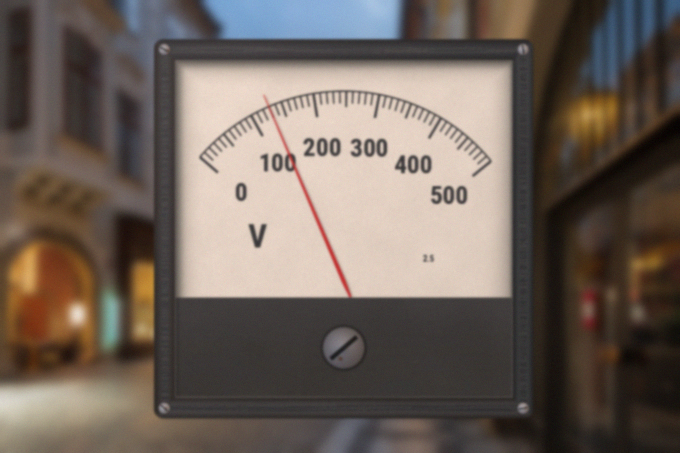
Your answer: 130 V
